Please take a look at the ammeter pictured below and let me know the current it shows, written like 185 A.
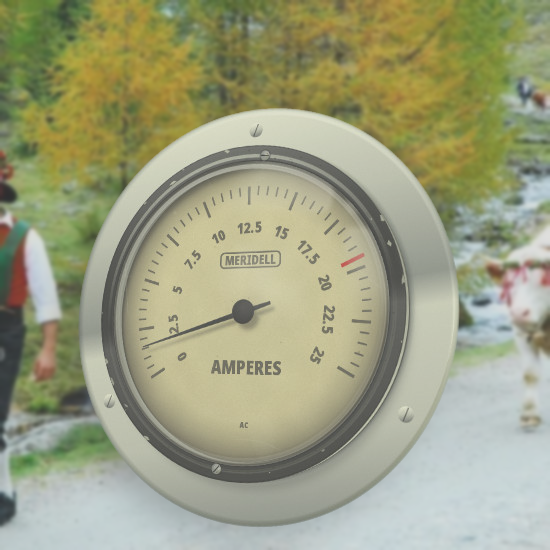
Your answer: 1.5 A
